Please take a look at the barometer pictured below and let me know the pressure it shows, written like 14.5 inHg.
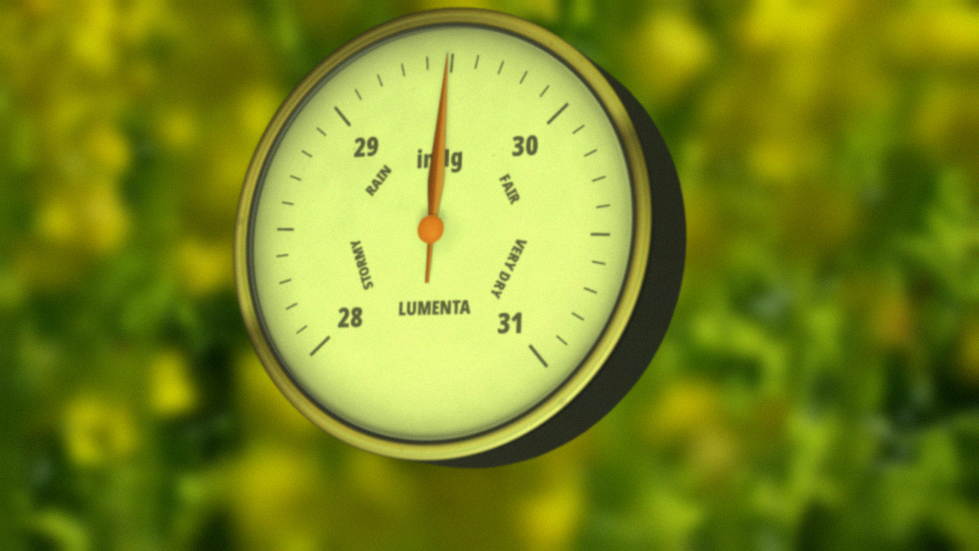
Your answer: 29.5 inHg
